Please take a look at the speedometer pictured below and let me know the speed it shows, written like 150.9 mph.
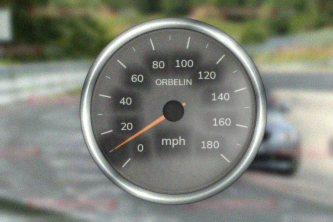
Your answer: 10 mph
